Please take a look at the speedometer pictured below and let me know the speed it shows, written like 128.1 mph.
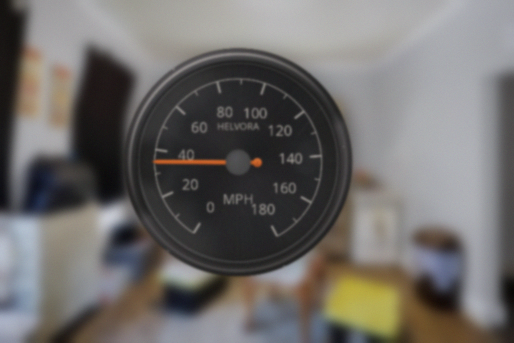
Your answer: 35 mph
